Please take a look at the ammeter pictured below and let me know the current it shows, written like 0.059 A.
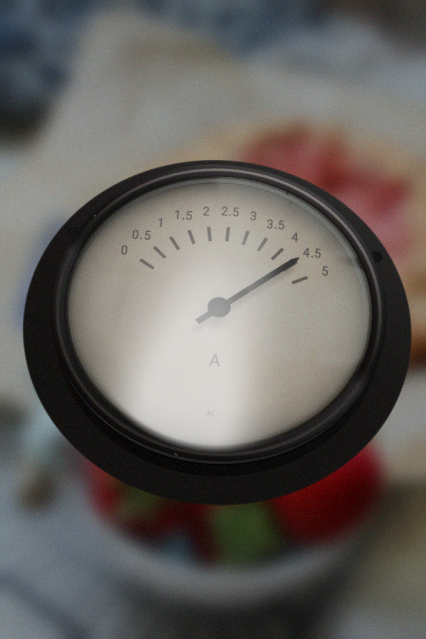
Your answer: 4.5 A
